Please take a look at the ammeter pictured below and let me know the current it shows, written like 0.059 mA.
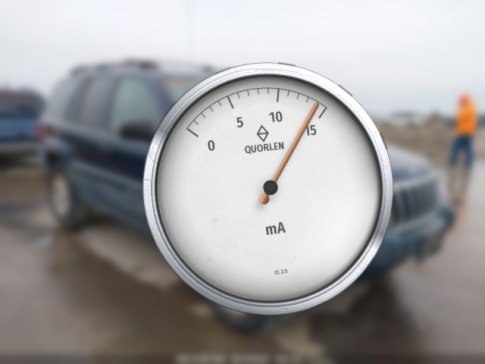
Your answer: 14 mA
